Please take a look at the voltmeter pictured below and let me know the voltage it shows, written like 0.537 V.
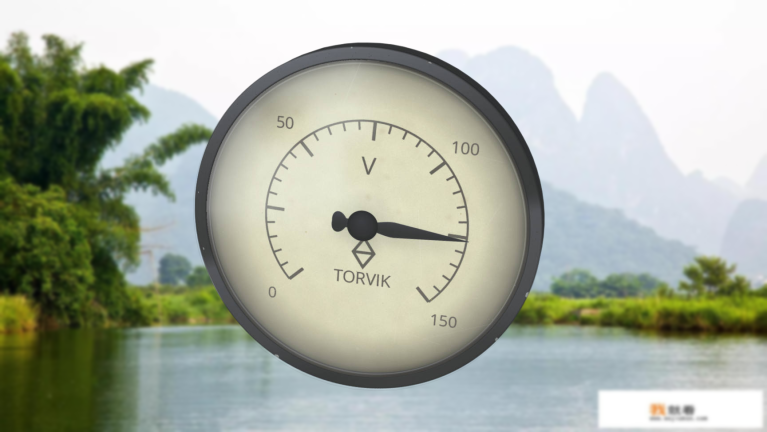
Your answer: 125 V
